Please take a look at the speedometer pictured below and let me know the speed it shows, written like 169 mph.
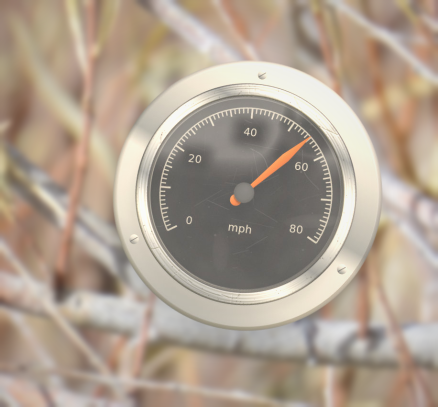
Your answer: 55 mph
